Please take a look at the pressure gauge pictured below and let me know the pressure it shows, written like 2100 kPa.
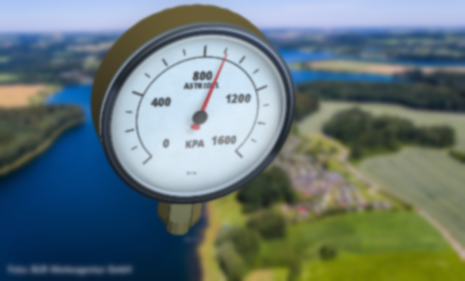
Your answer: 900 kPa
